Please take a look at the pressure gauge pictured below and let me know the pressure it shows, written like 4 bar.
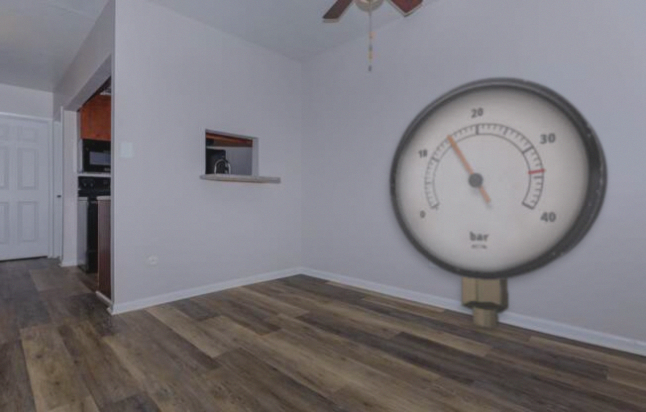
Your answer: 15 bar
